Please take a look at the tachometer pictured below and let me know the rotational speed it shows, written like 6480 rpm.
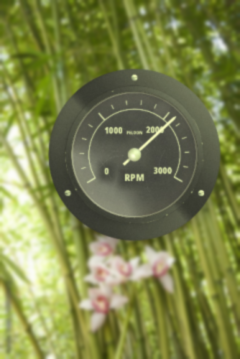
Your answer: 2100 rpm
